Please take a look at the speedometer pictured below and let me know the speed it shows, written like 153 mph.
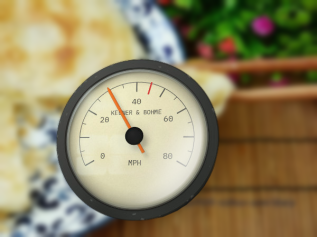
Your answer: 30 mph
